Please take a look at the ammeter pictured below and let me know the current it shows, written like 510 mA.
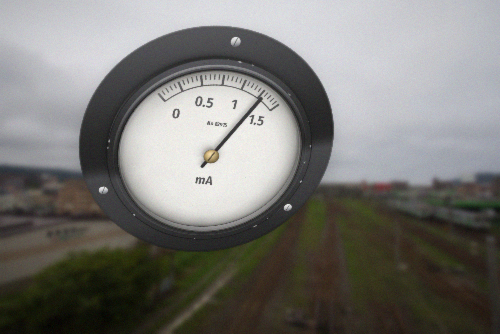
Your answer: 1.25 mA
